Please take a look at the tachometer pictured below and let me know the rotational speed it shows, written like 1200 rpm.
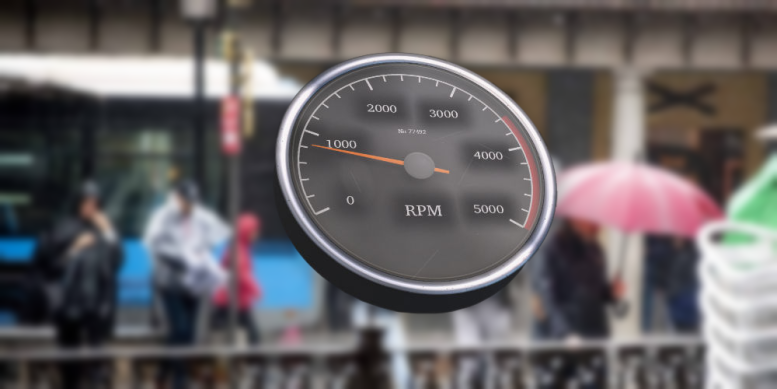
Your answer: 800 rpm
